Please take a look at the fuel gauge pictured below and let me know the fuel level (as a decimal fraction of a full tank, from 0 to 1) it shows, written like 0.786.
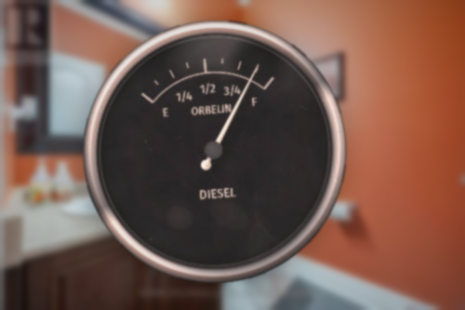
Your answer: 0.875
